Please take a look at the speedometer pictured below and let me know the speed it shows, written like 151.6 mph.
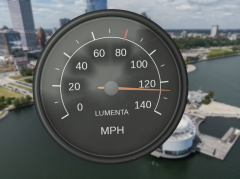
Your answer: 125 mph
